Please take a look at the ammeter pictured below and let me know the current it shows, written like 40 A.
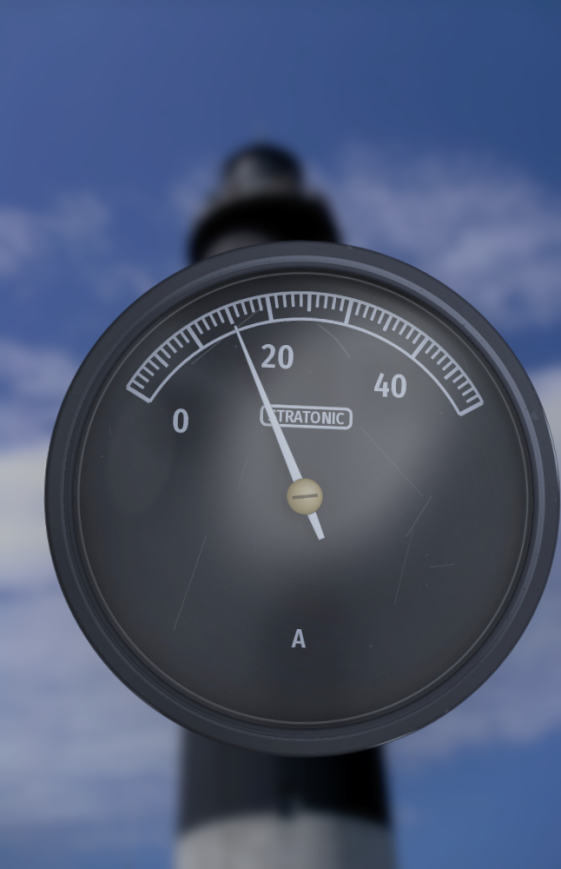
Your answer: 15 A
